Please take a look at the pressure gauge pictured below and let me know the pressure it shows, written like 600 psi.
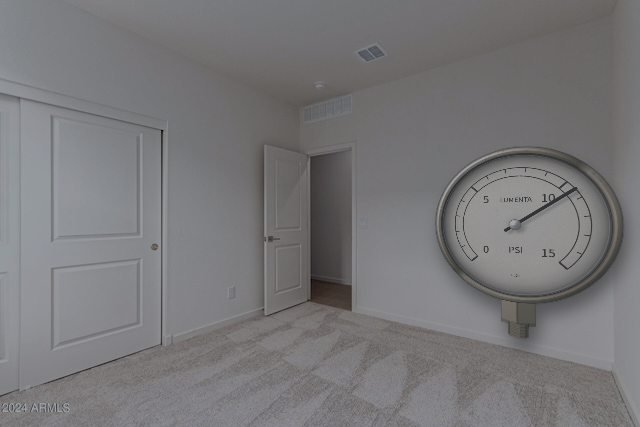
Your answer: 10.5 psi
